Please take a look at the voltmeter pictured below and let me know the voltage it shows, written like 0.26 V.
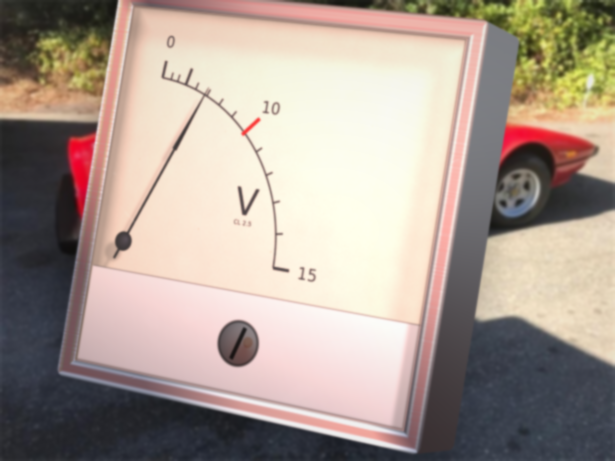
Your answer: 7 V
